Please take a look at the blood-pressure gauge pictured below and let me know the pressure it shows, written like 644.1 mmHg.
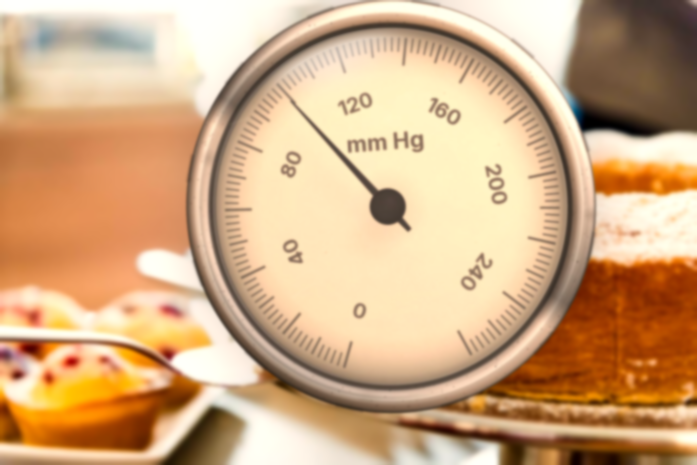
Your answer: 100 mmHg
